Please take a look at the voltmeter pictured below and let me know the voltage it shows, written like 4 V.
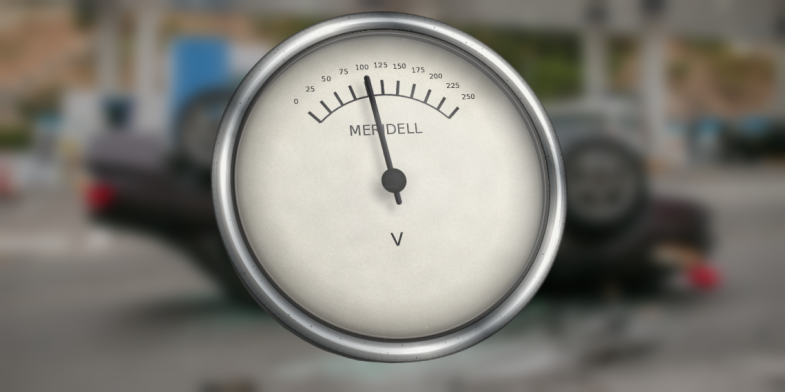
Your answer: 100 V
